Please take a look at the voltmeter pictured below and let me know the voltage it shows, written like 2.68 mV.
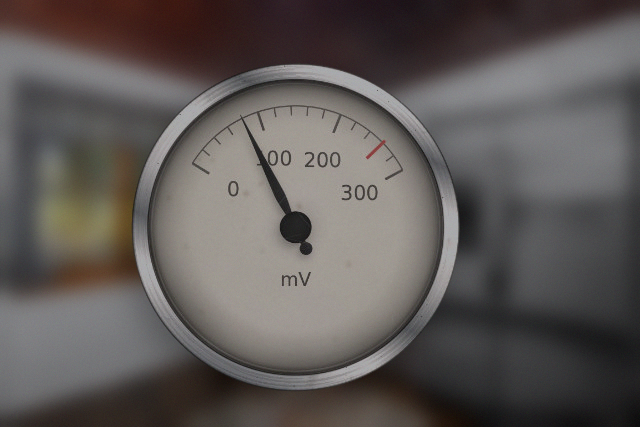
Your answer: 80 mV
